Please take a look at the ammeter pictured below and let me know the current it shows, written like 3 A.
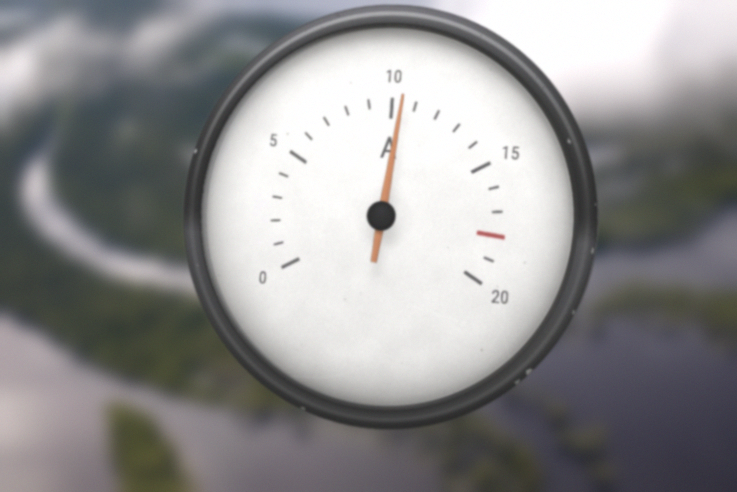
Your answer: 10.5 A
